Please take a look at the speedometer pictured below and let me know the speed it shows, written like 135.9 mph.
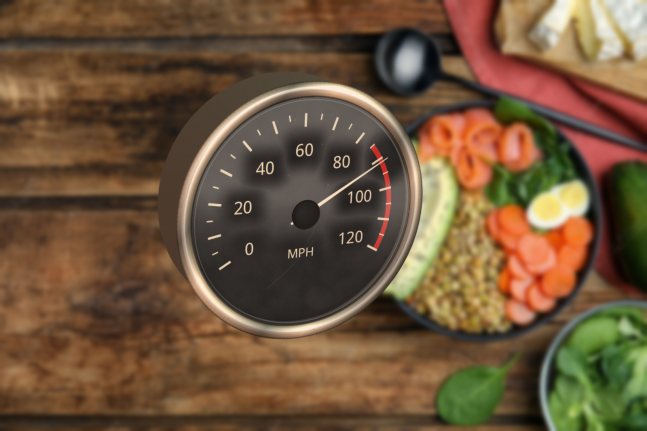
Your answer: 90 mph
